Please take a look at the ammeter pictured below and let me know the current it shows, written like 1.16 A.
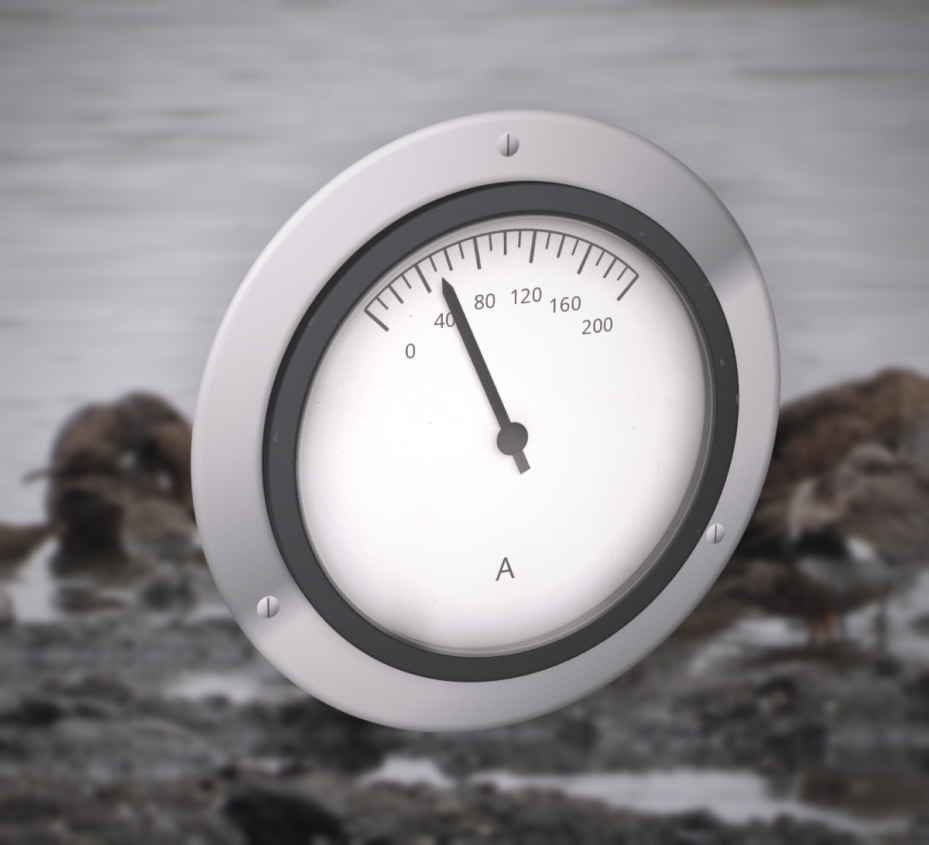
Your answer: 50 A
